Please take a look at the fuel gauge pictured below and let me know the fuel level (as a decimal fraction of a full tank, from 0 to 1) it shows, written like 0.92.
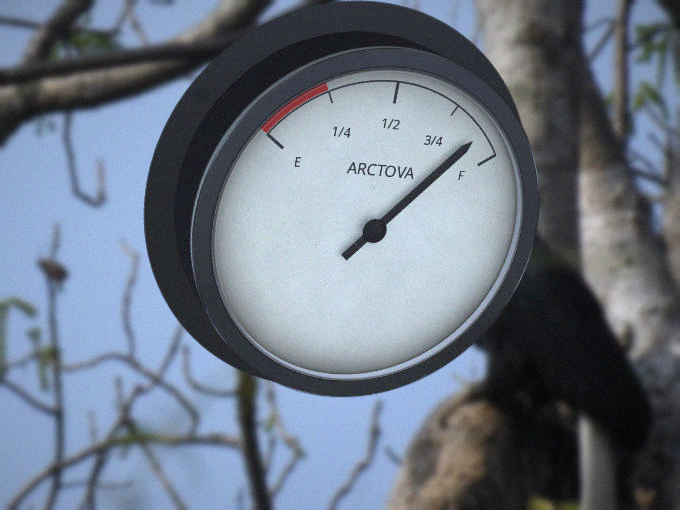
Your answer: 0.875
